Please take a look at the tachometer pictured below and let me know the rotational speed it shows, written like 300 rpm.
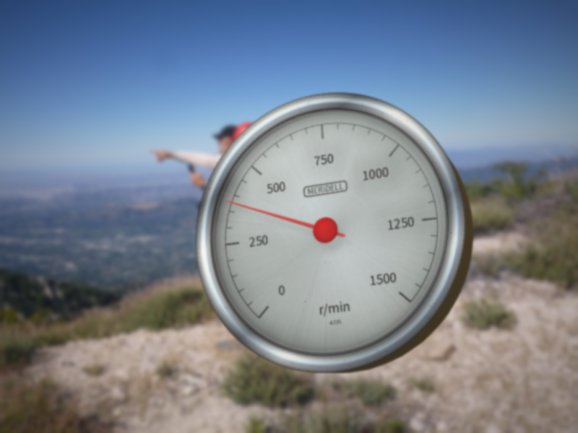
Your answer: 375 rpm
